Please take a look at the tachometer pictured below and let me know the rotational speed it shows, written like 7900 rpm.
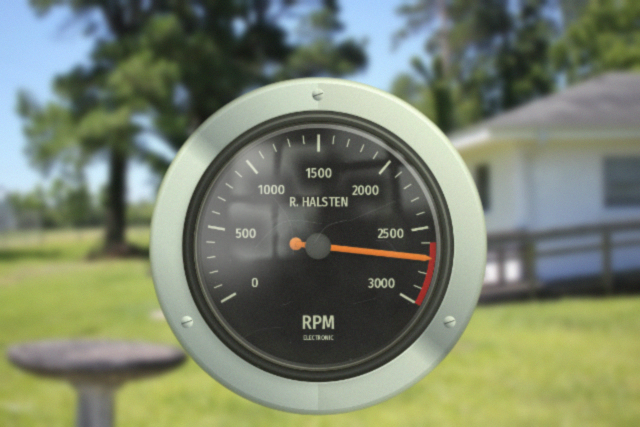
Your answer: 2700 rpm
